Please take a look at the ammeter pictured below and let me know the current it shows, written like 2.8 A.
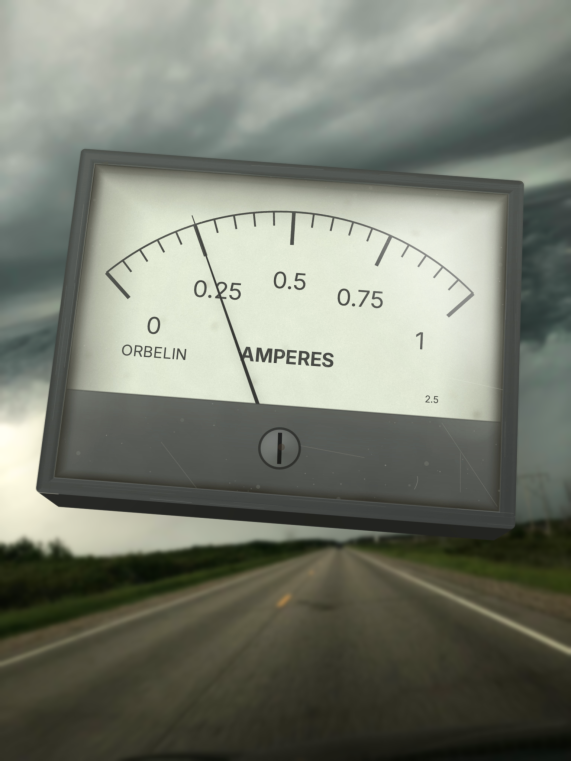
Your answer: 0.25 A
